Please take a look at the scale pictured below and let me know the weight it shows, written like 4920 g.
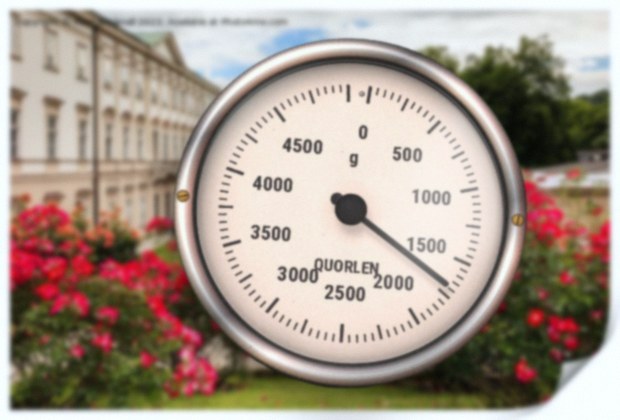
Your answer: 1700 g
